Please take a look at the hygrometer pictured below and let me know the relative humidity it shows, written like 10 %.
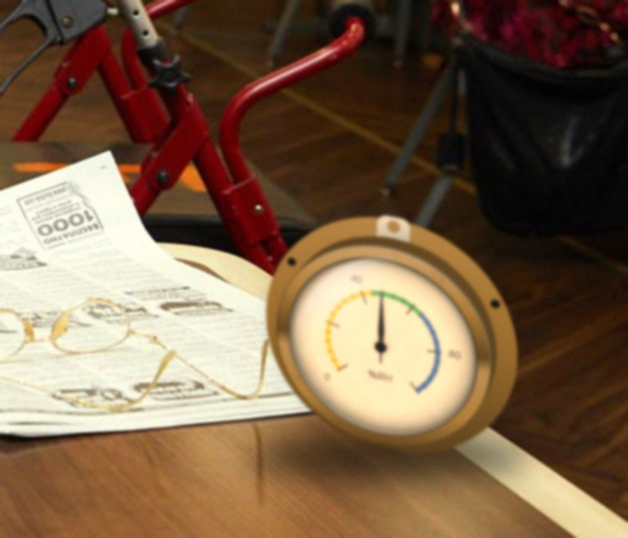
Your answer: 48 %
